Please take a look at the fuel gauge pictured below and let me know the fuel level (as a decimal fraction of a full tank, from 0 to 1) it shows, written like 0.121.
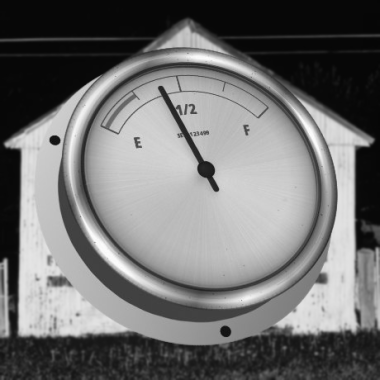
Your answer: 0.375
